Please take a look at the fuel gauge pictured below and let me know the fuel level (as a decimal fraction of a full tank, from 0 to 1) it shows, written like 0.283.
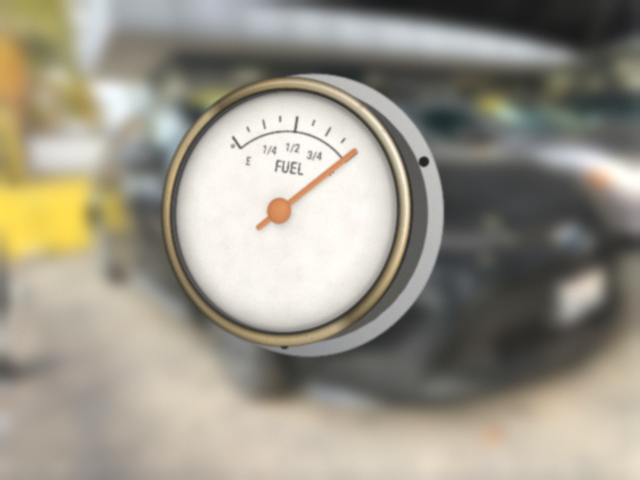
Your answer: 1
